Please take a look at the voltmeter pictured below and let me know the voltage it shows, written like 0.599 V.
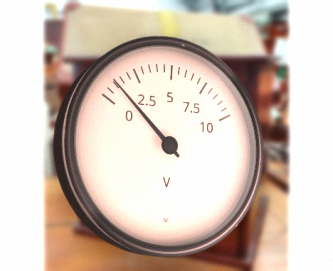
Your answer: 1 V
